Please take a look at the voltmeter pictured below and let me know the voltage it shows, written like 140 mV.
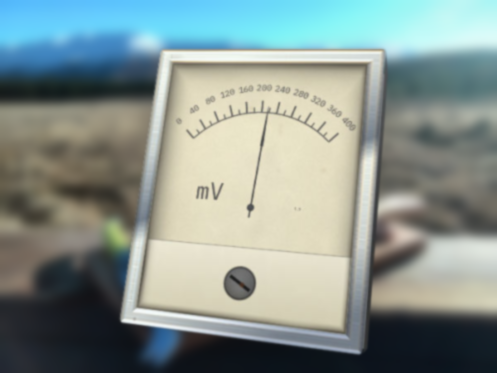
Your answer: 220 mV
